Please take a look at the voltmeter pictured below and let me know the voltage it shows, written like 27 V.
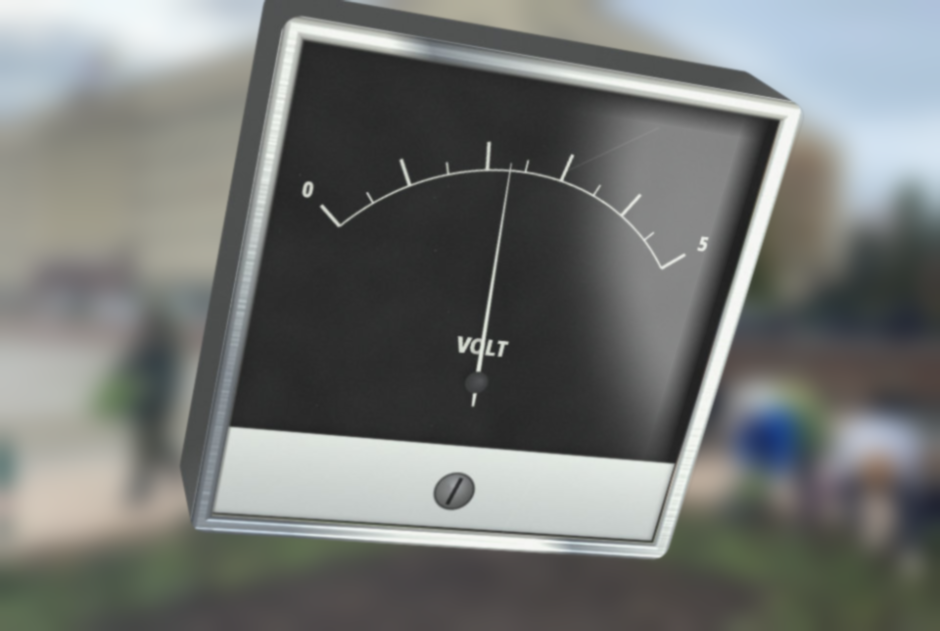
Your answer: 2.25 V
